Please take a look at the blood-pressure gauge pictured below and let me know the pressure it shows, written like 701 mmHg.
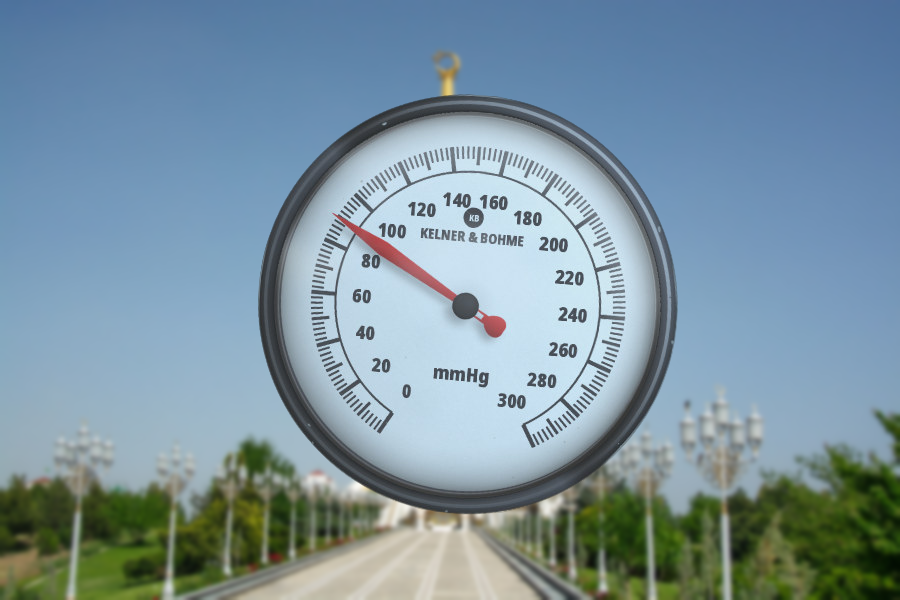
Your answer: 90 mmHg
